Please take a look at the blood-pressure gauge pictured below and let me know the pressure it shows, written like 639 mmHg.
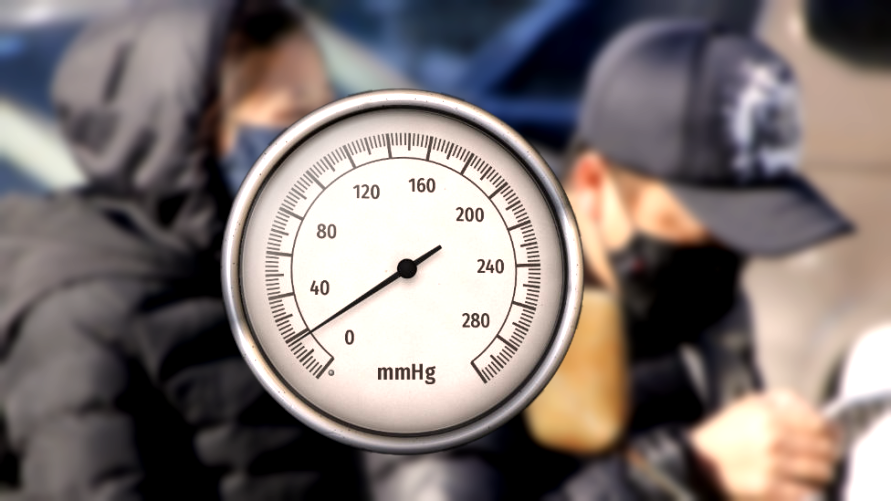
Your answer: 18 mmHg
